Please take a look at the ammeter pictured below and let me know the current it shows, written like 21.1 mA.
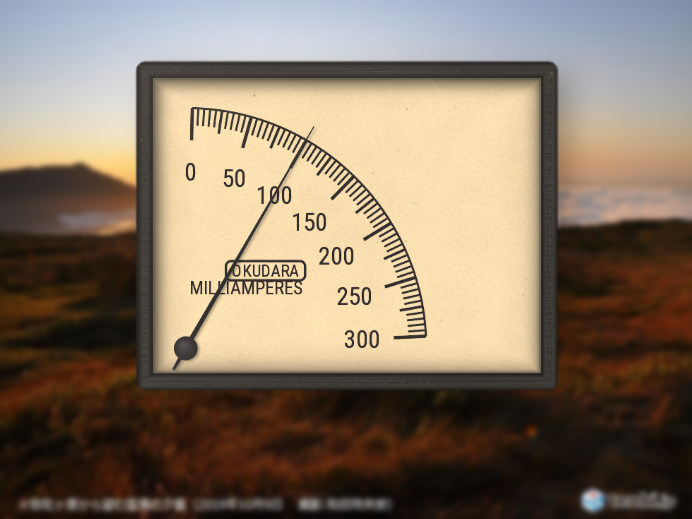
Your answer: 100 mA
